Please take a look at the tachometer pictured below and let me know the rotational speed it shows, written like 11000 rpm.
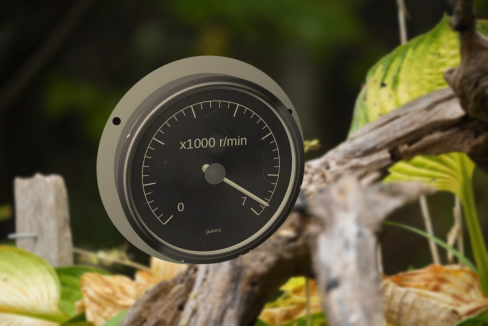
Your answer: 6700 rpm
